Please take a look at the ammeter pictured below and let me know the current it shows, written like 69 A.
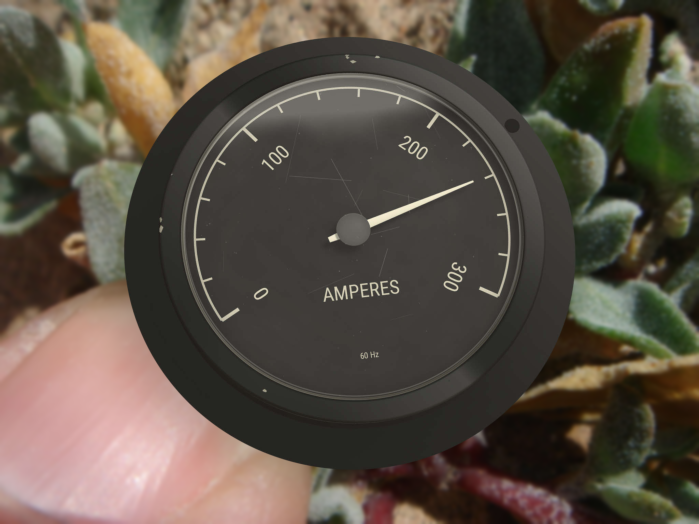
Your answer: 240 A
